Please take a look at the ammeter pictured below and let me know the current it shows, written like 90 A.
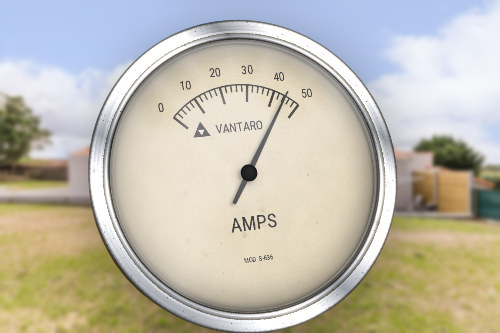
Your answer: 44 A
